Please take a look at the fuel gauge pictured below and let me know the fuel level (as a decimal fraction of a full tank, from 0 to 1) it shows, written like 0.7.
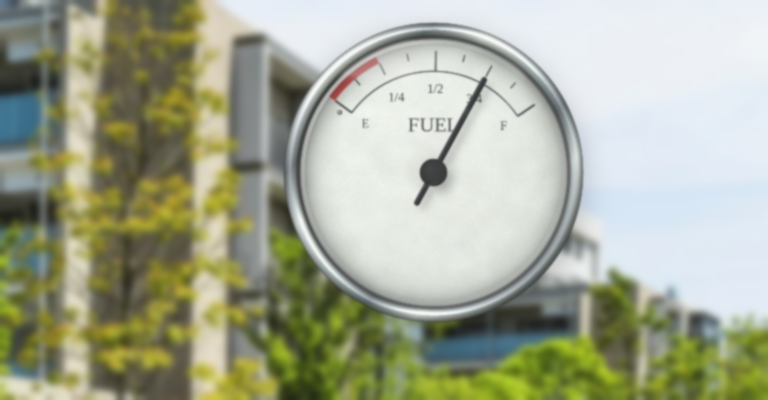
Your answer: 0.75
